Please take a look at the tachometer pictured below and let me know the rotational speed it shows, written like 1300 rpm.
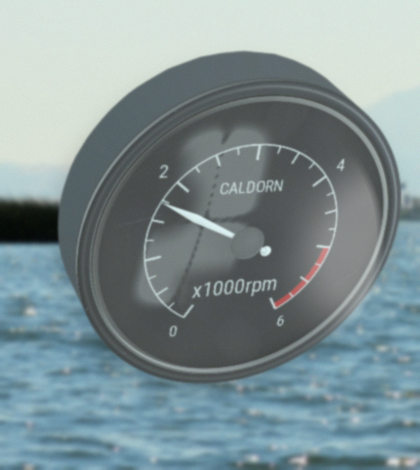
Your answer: 1750 rpm
